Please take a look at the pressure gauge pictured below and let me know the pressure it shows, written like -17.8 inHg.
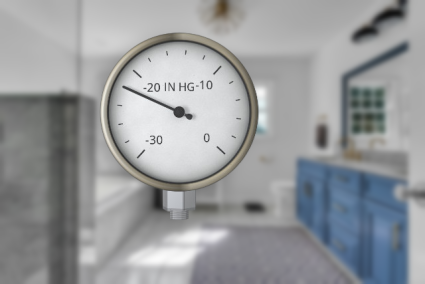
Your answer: -22 inHg
